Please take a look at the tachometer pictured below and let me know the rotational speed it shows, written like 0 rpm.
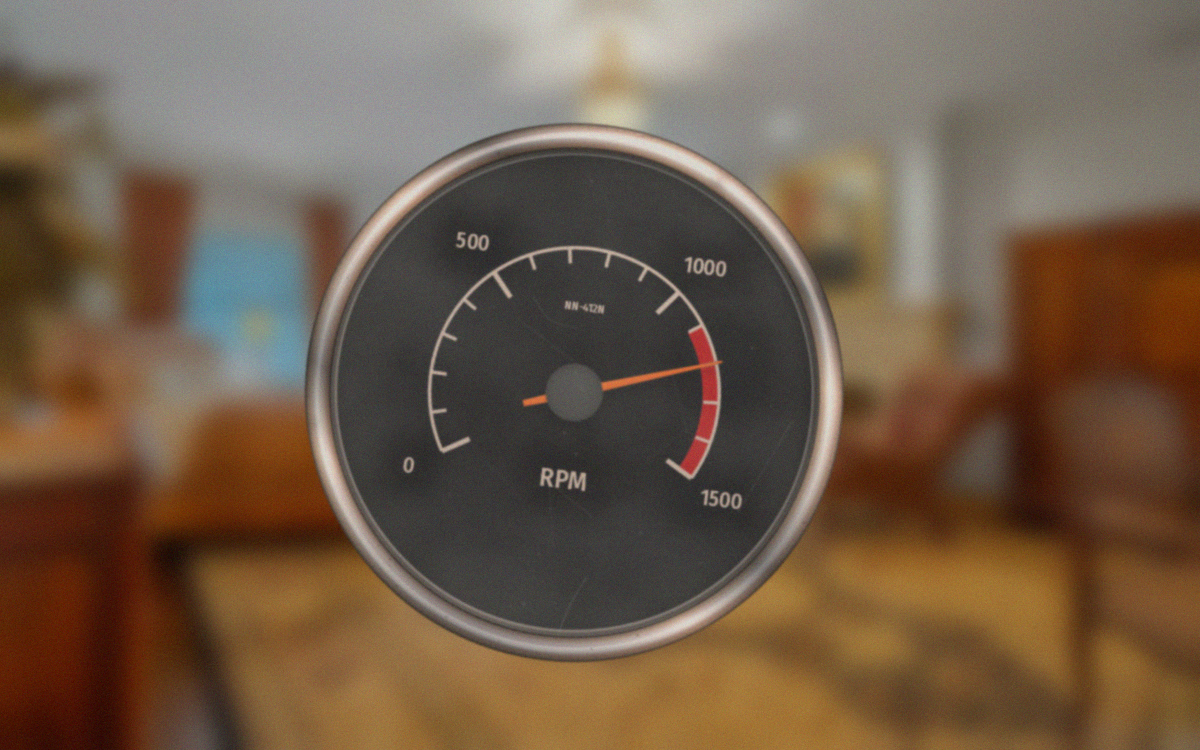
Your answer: 1200 rpm
